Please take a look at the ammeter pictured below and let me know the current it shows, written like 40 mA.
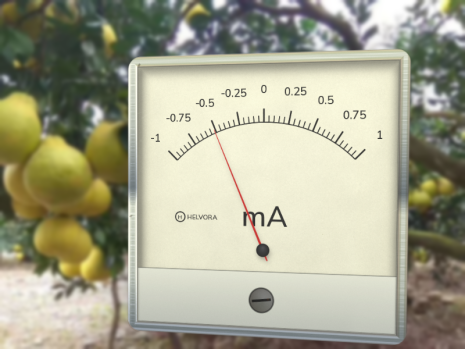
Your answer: -0.5 mA
